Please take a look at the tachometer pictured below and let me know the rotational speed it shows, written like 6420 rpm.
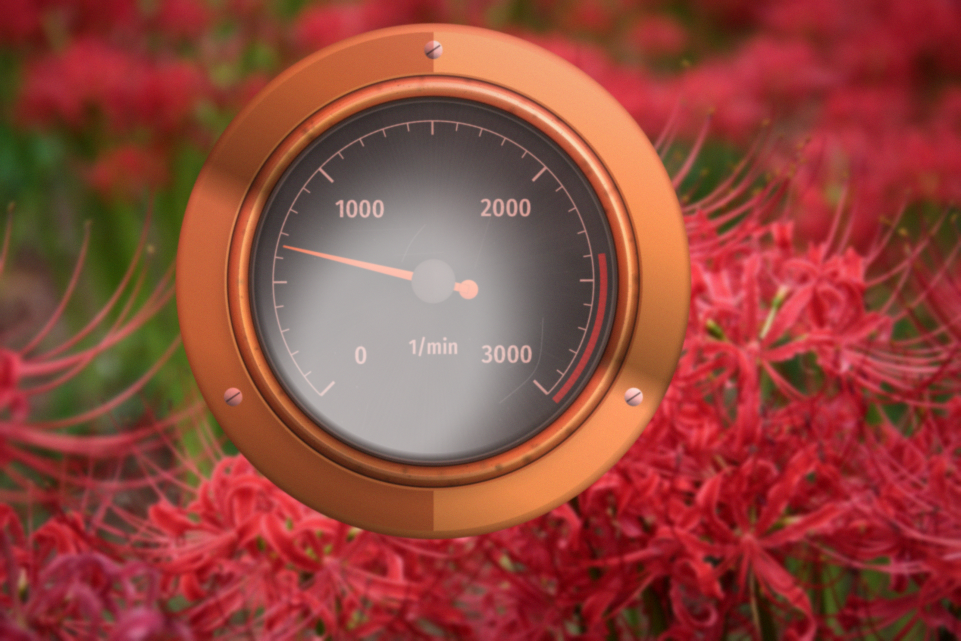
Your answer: 650 rpm
